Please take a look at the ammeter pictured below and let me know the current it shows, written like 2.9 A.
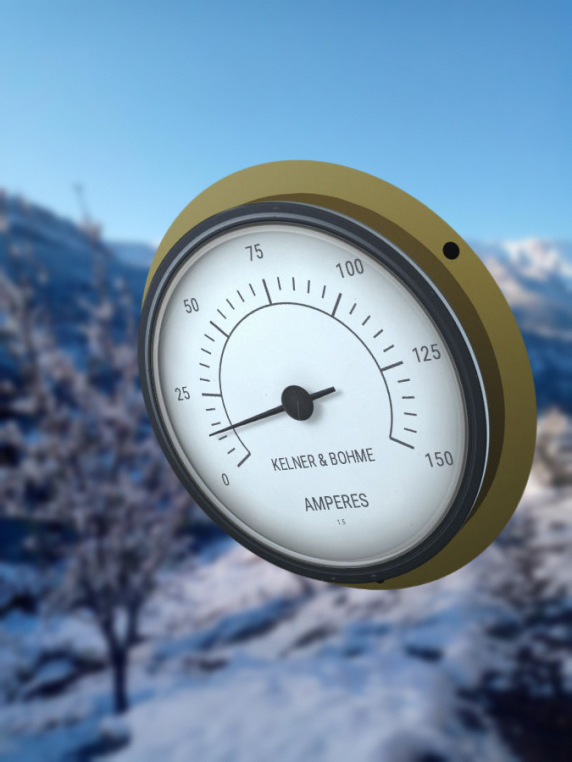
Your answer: 12.5 A
